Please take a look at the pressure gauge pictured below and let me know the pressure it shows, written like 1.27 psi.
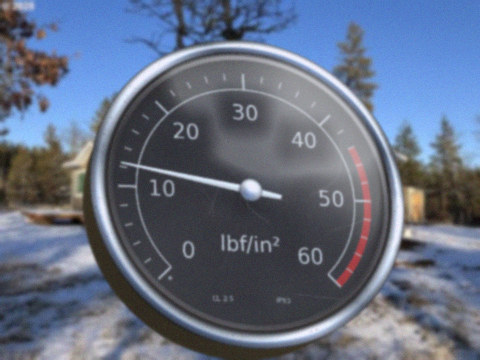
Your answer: 12 psi
